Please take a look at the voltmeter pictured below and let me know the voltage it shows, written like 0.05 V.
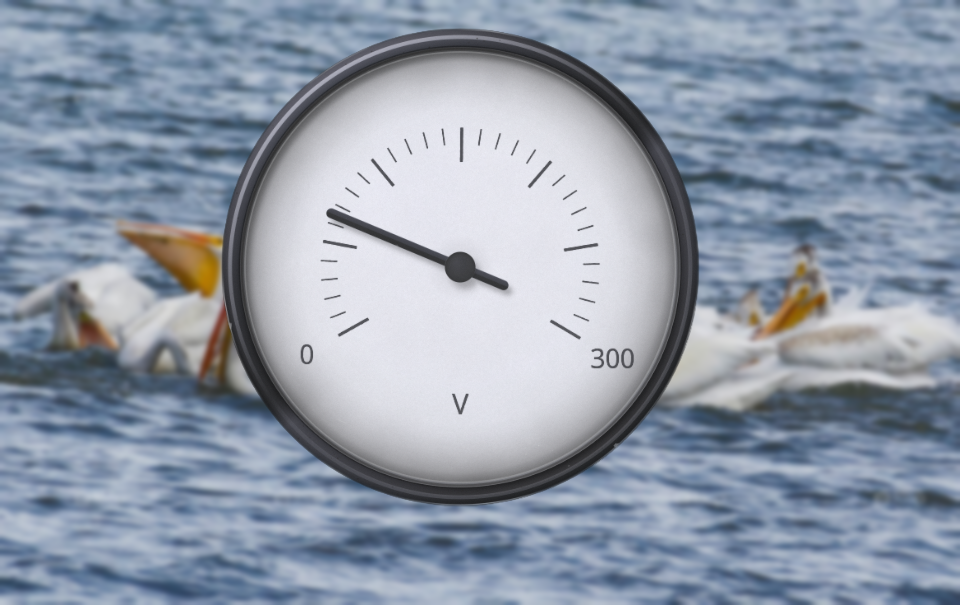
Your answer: 65 V
